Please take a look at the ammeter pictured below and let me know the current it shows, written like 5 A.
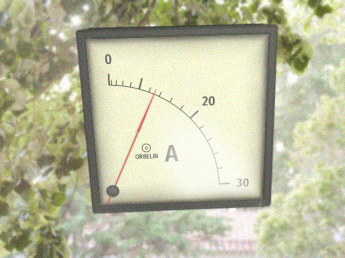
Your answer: 13 A
